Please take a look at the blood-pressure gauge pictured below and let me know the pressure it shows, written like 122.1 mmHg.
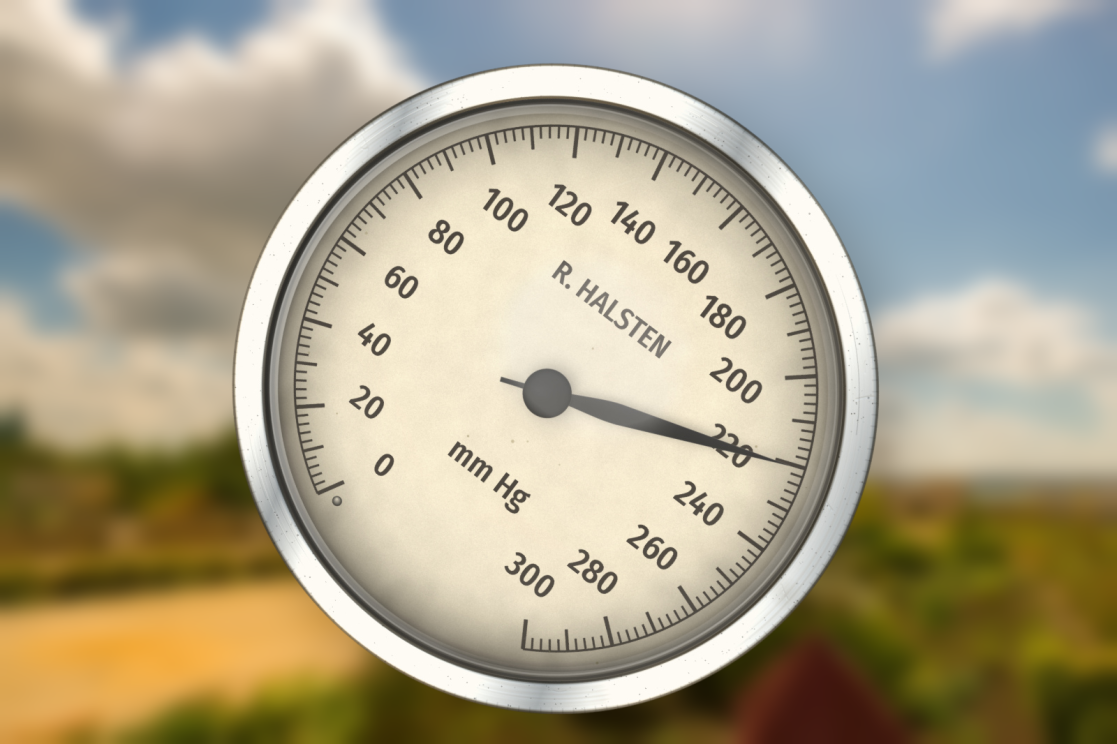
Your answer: 220 mmHg
